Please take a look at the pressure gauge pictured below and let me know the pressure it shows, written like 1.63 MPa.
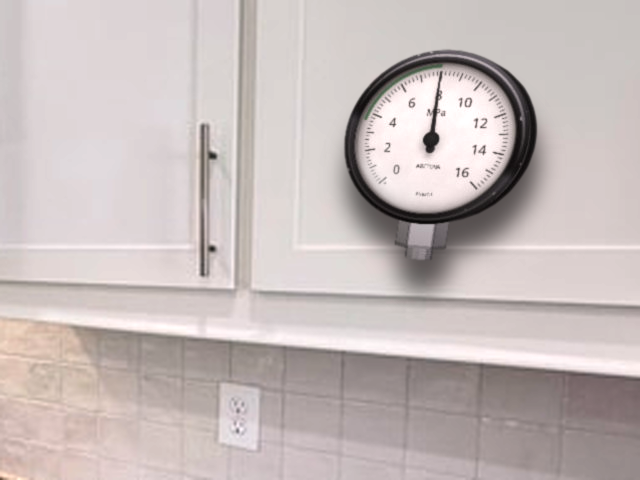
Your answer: 8 MPa
